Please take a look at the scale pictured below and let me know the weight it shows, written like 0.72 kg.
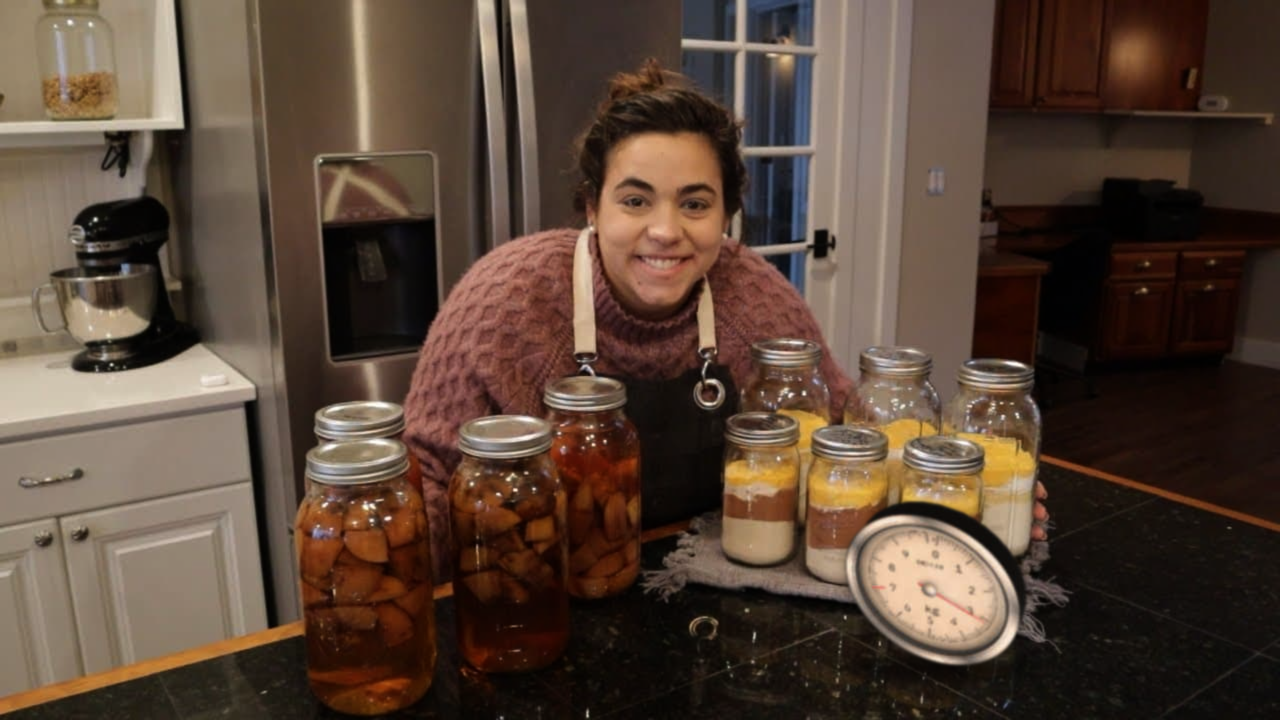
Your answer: 3 kg
